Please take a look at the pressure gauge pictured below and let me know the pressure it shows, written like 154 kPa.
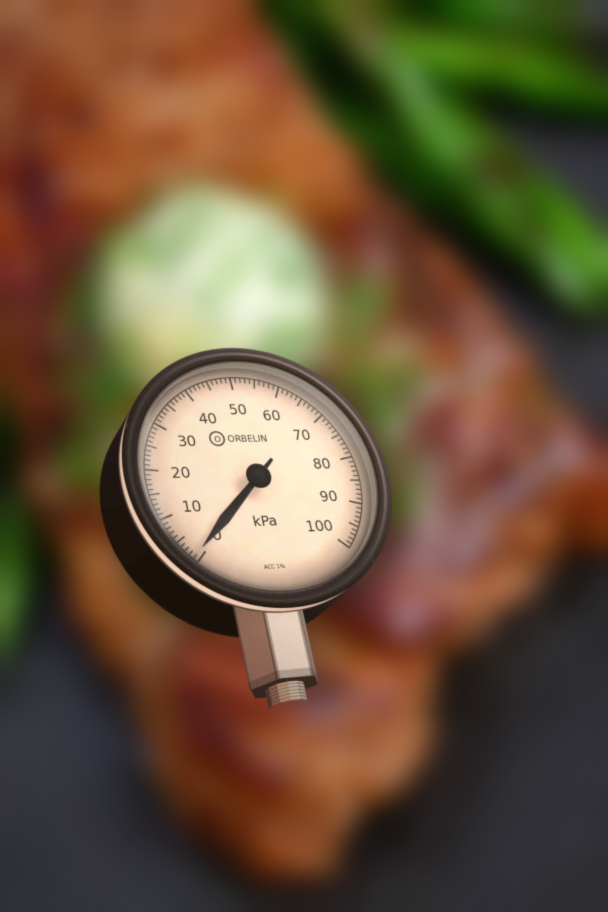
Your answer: 1 kPa
